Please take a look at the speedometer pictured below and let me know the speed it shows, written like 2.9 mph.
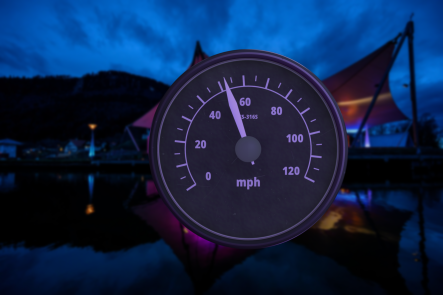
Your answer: 52.5 mph
